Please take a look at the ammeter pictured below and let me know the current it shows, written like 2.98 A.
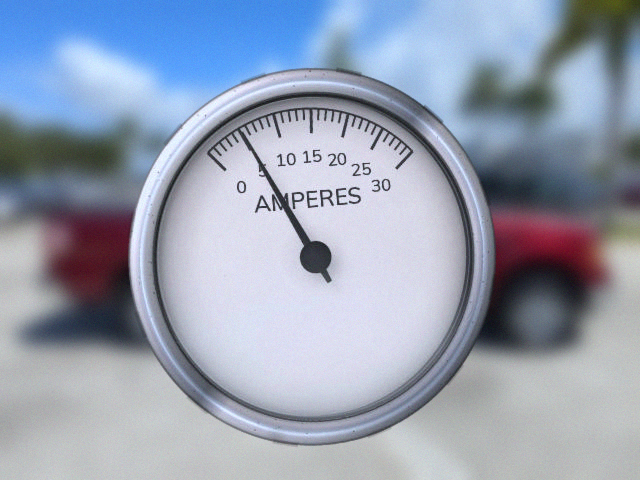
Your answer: 5 A
